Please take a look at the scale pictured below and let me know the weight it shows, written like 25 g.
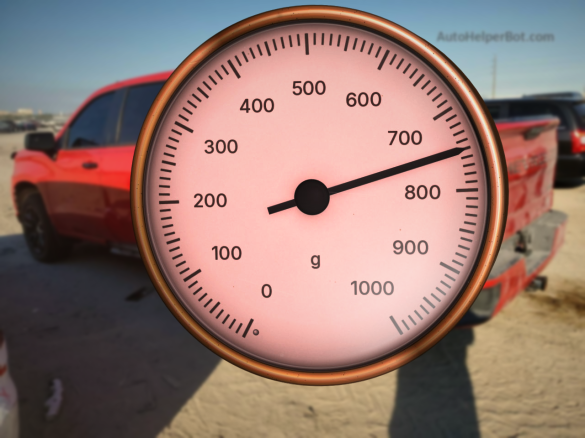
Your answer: 750 g
